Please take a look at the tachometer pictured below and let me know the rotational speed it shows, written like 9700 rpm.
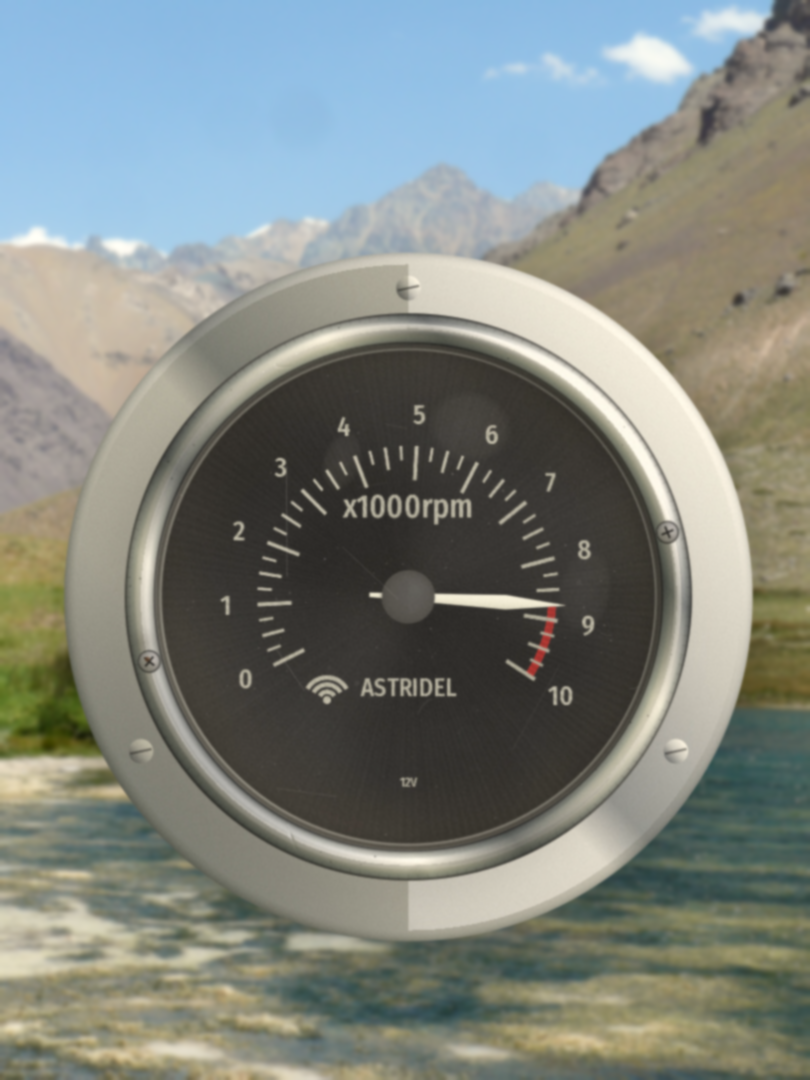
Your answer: 8750 rpm
